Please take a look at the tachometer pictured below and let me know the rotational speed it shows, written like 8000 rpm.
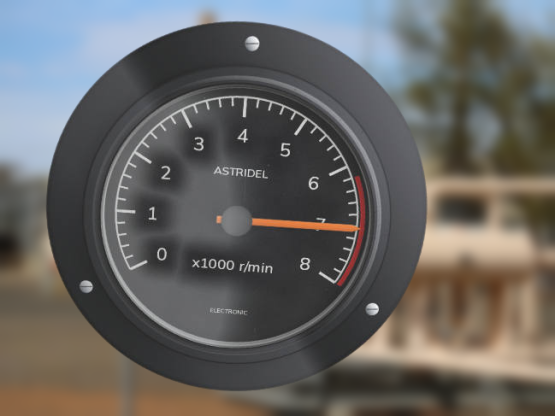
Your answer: 7000 rpm
